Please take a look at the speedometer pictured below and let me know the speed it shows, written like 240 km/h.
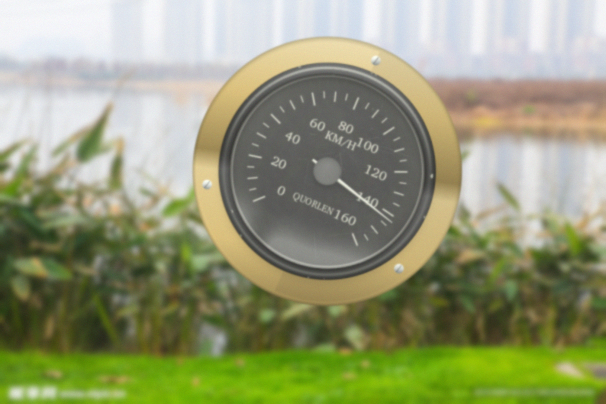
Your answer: 142.5 km/h
